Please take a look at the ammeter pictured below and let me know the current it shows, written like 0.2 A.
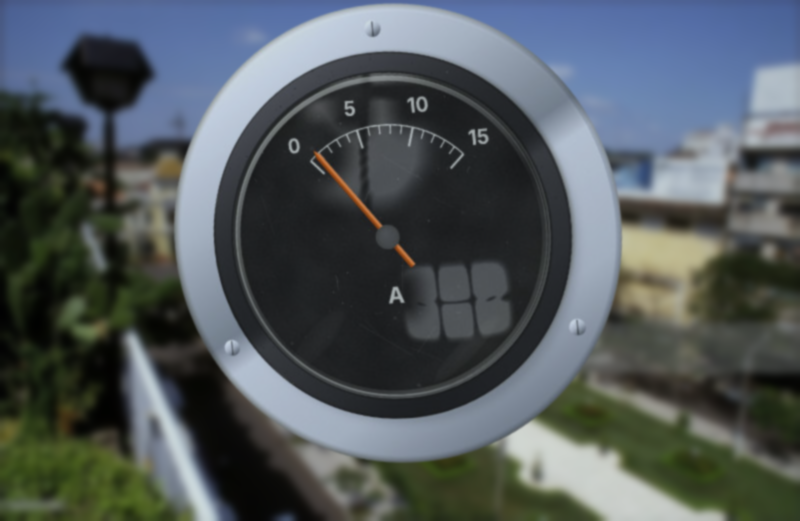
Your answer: 1 A
